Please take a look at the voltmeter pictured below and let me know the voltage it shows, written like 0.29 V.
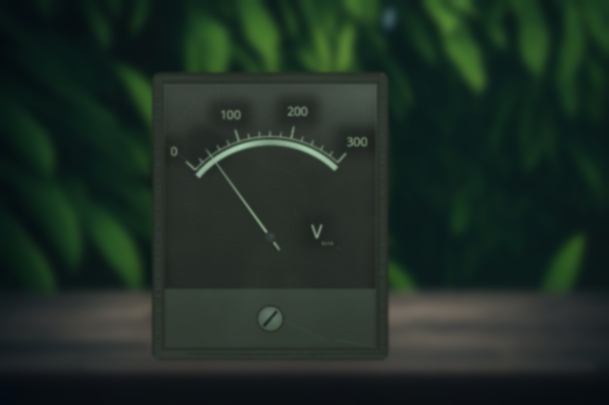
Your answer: 40 V
